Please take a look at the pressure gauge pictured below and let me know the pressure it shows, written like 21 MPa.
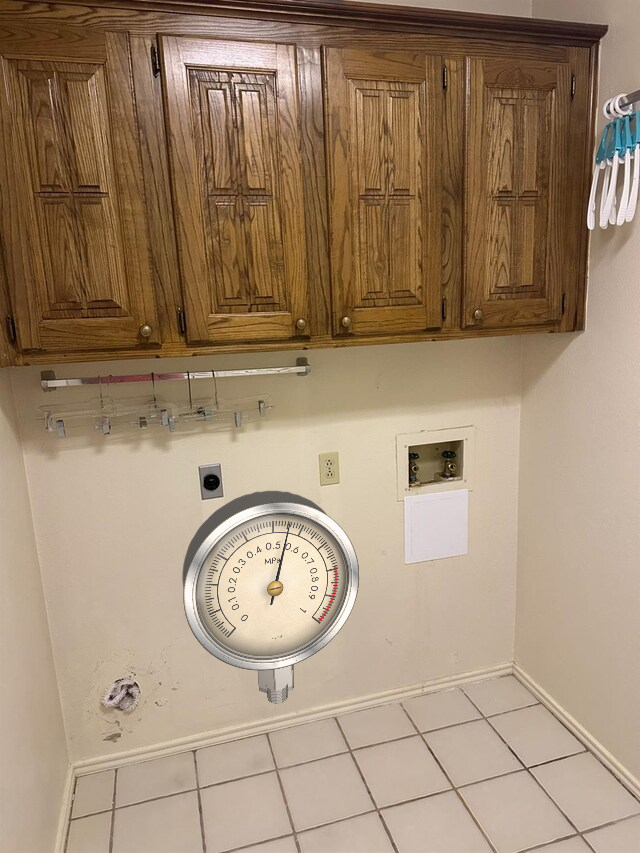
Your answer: 0.55 MPa
